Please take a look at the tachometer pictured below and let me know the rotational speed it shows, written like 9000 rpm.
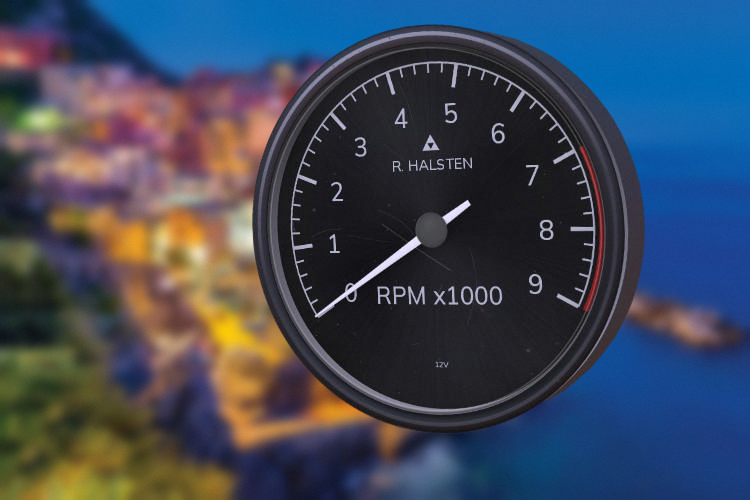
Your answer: 0 rpm
